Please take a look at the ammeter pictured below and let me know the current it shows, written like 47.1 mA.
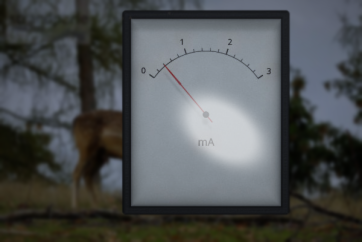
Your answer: 0.4 mA
